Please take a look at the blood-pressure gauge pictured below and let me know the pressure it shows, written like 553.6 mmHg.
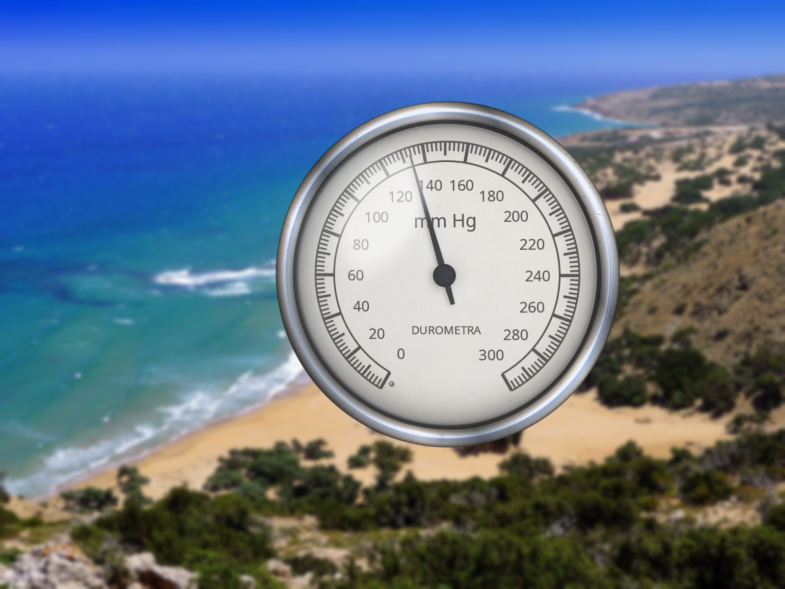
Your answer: 134 mmHg
